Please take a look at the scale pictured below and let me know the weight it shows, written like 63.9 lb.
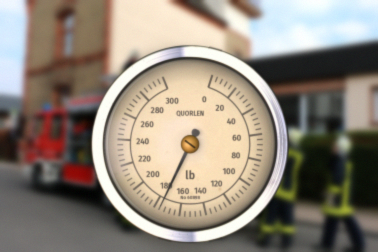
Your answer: 176 lb
